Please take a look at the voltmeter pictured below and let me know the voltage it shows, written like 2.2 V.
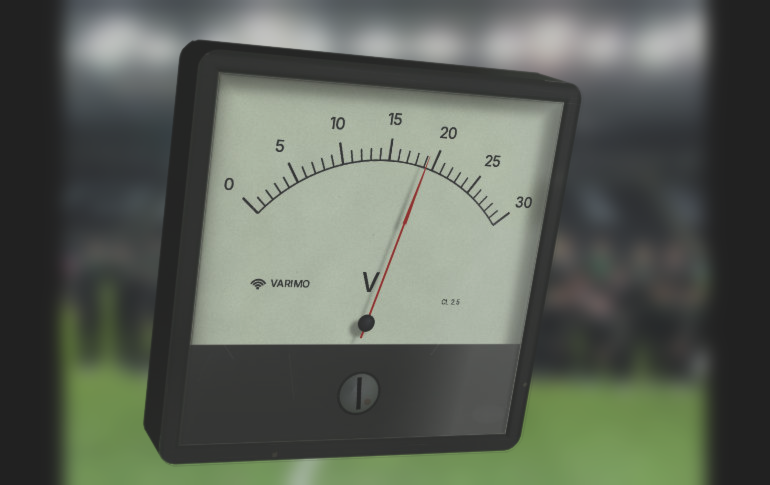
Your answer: 19 V
